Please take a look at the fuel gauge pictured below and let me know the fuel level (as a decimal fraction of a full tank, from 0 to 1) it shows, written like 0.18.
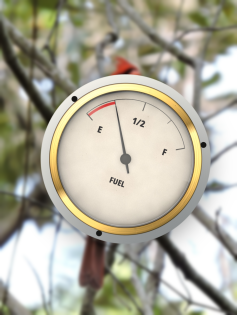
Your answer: 0.25
